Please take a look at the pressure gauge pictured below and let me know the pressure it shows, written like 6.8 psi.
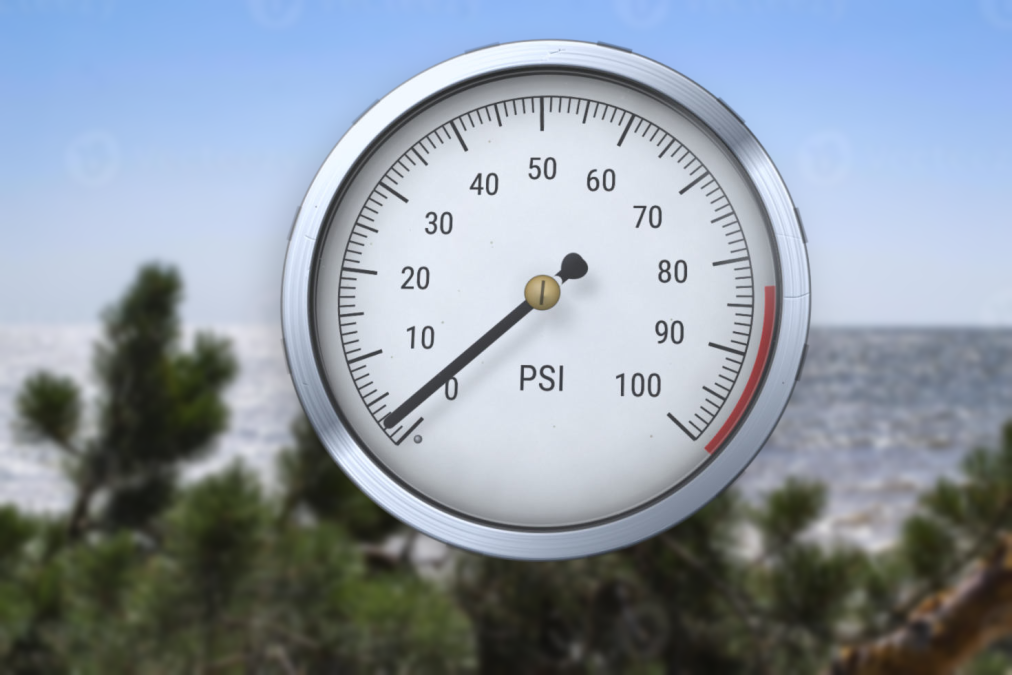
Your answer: 2 psi
